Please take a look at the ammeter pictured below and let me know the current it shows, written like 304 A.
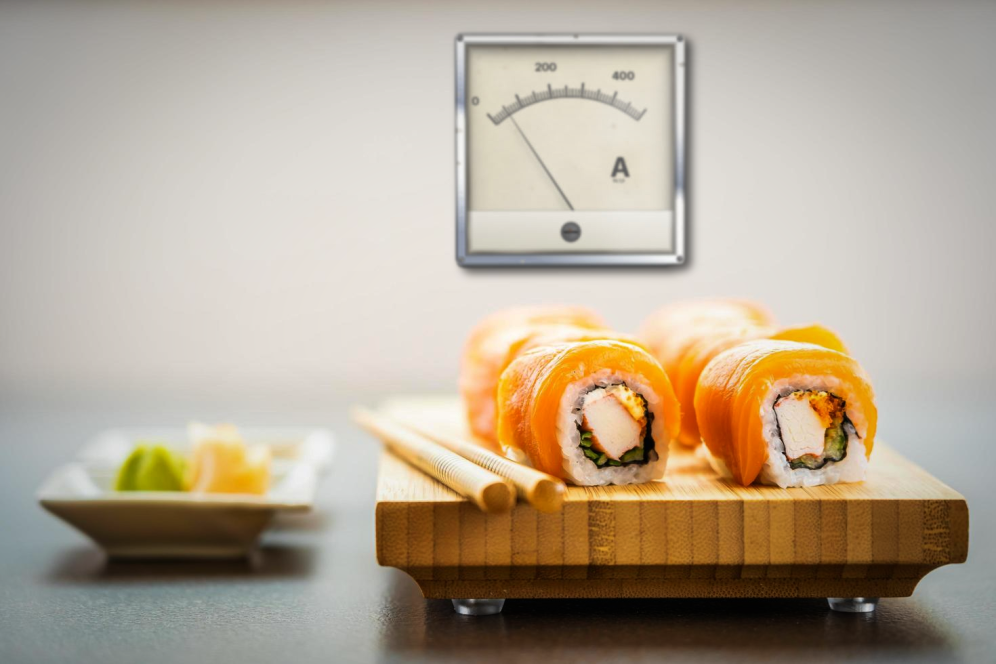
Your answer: 50 A
